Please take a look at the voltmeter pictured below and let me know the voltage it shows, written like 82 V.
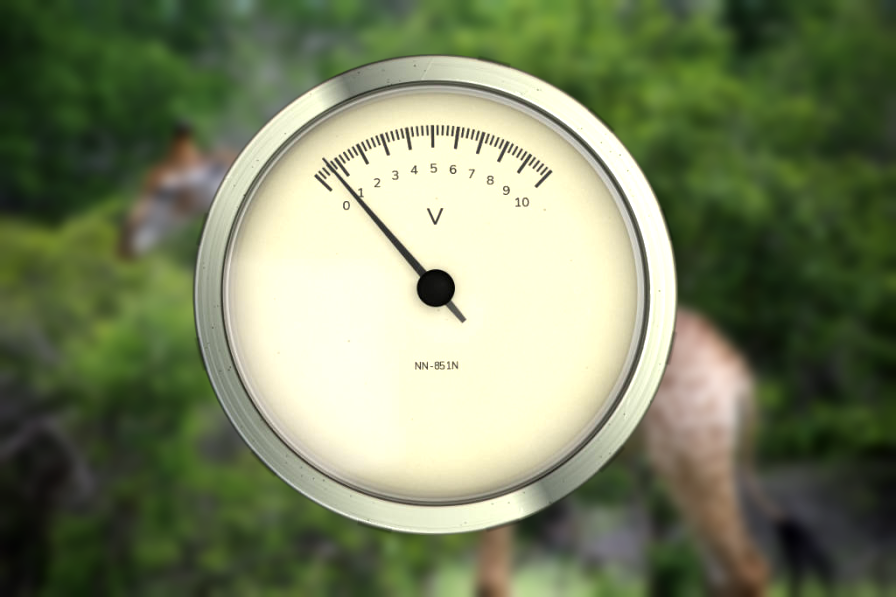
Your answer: 0.6 V
